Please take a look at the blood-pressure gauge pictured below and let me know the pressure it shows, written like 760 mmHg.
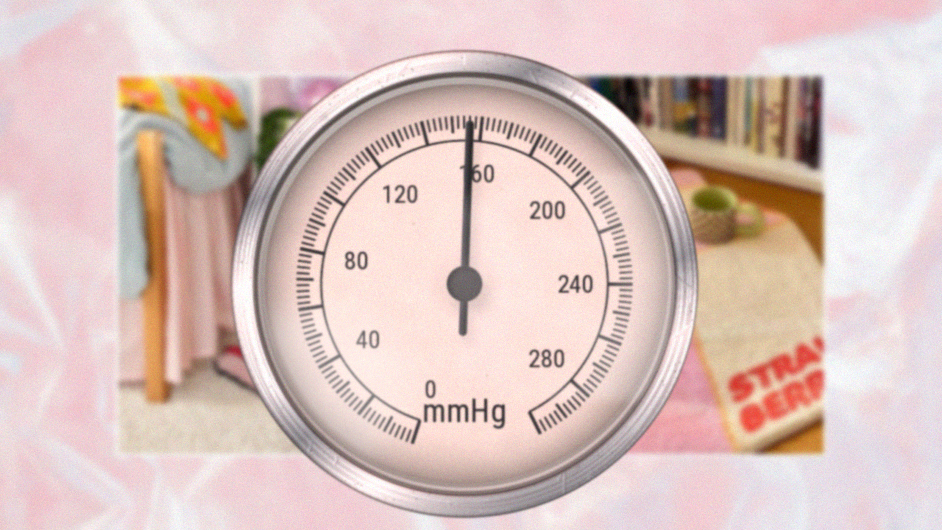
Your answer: 156 mmHg
